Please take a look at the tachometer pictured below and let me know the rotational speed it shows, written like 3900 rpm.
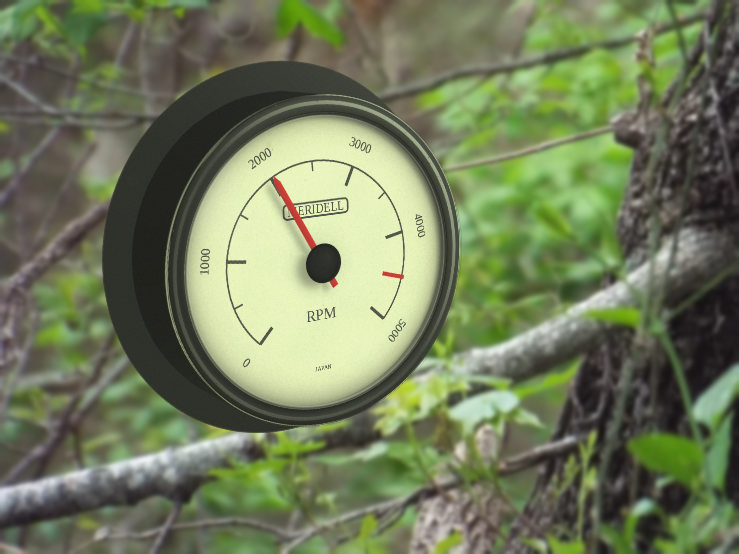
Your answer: 2000 rpm
